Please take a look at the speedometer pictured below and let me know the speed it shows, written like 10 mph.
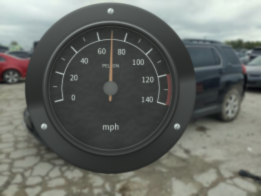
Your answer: 70 mph
